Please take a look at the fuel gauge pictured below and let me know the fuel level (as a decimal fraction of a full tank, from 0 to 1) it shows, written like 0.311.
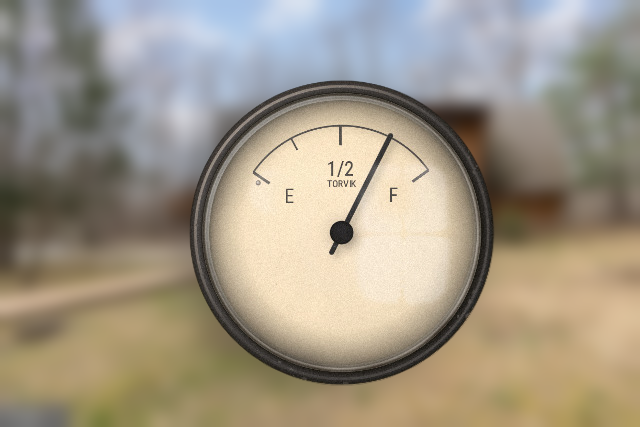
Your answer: 0.75
